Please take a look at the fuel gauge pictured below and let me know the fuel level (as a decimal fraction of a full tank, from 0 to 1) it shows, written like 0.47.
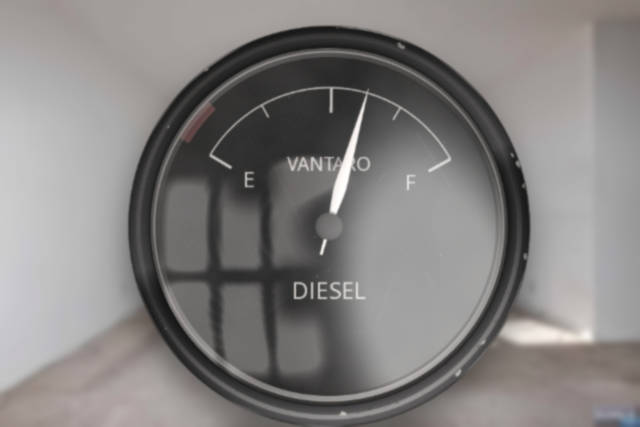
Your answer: 0.625
